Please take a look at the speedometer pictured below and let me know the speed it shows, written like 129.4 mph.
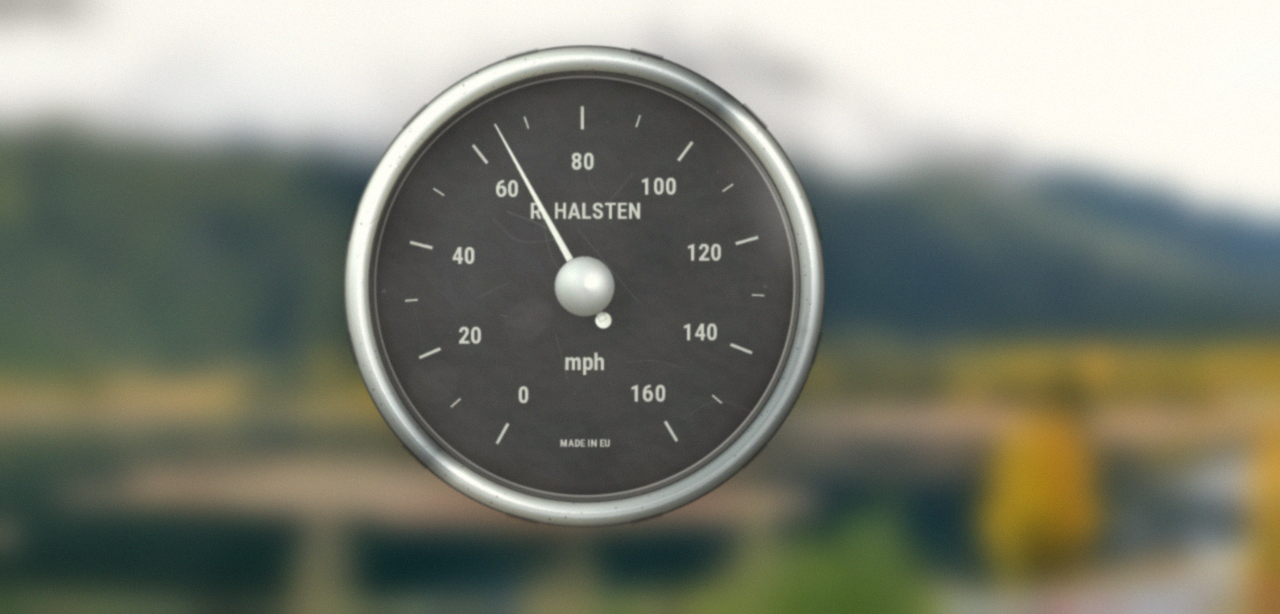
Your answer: 65 mph
